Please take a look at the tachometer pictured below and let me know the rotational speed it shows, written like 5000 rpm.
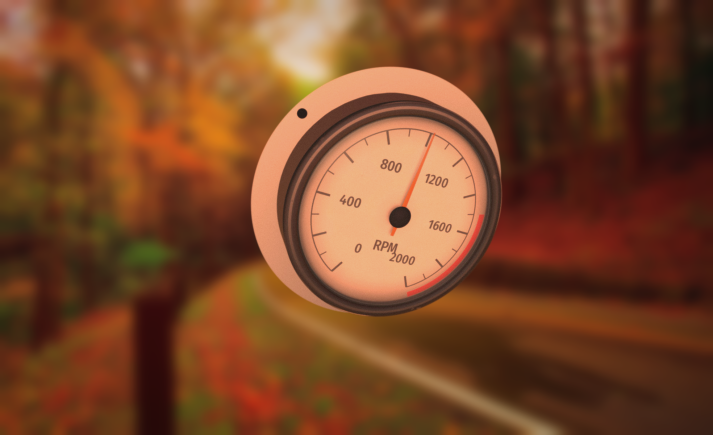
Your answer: 1000 rpm
